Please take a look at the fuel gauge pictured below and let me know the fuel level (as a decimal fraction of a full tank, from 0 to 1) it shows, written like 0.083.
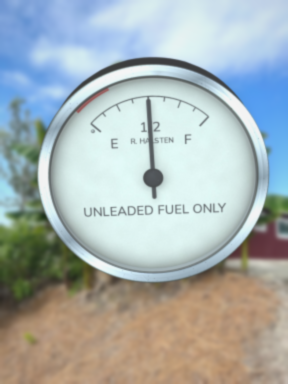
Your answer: 0.5
